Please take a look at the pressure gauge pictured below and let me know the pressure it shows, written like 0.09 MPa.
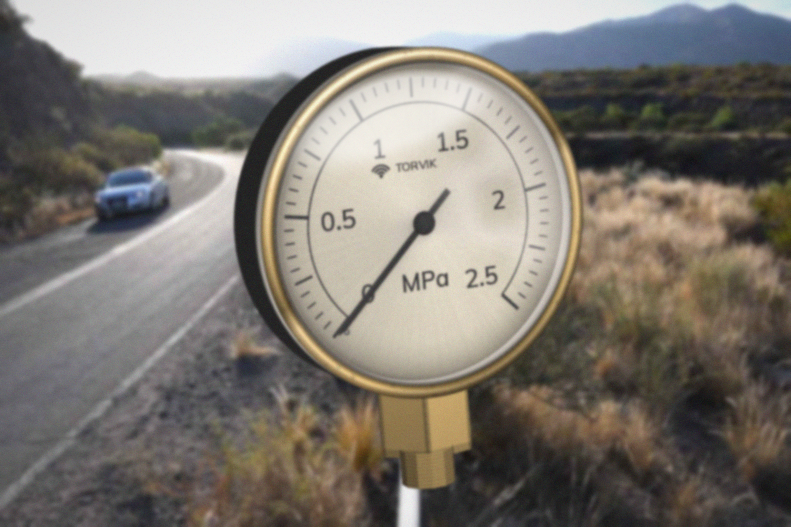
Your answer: 0 MPa
